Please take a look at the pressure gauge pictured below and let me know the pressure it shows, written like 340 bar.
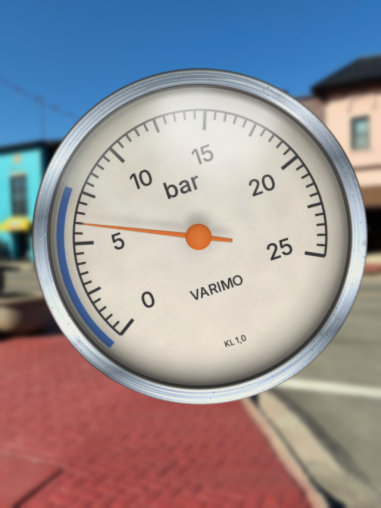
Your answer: 6 bar
